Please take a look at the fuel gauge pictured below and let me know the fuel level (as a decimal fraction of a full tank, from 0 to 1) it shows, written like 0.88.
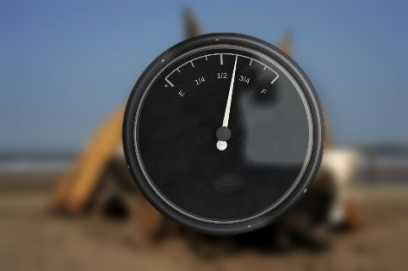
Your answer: 0.625
